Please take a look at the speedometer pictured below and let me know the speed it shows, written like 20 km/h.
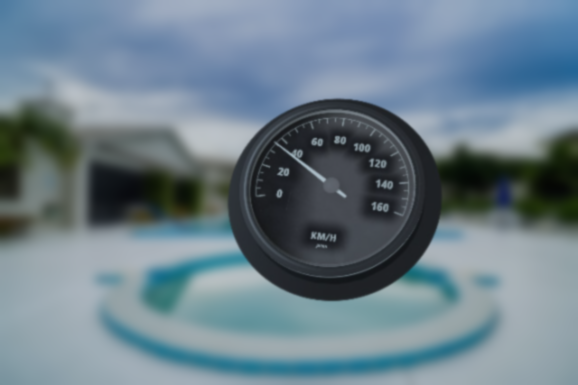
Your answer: 35 km/h
